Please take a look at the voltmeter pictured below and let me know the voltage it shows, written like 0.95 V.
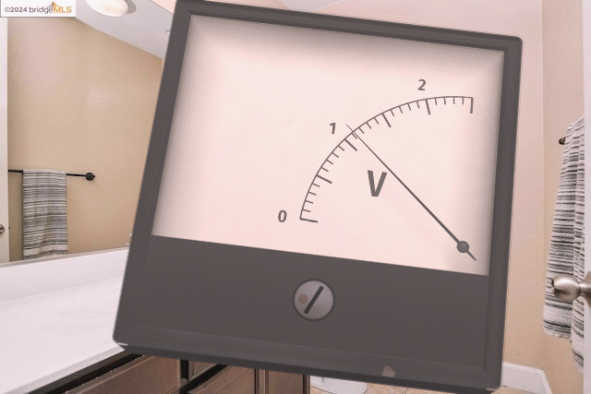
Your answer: 1.1 V
